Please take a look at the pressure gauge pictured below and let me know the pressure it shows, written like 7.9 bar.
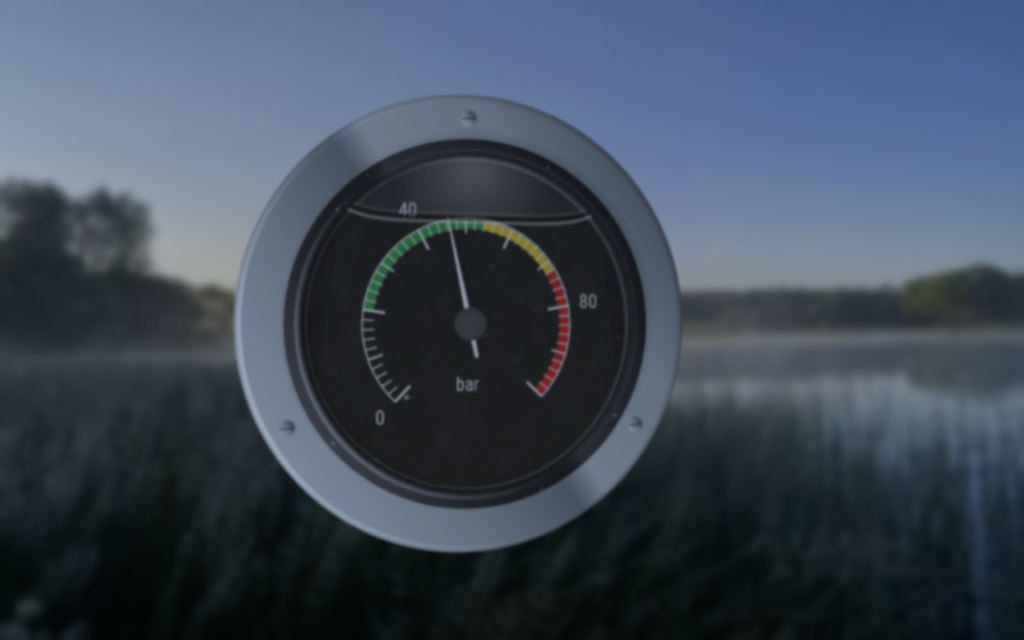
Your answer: 46 bar
